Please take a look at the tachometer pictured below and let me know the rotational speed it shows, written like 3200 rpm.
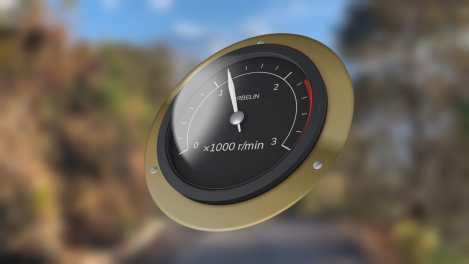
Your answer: 1200 rpm
